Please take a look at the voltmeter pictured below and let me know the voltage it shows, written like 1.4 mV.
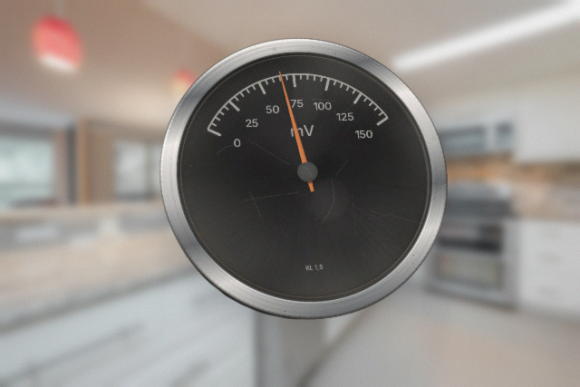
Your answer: 65 mV
